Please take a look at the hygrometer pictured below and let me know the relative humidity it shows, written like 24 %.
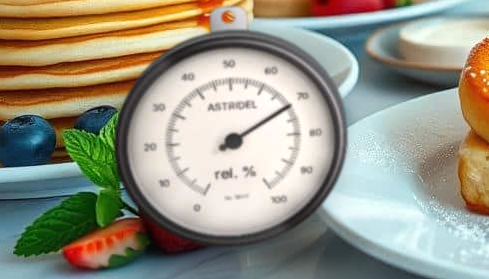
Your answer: 70 %
